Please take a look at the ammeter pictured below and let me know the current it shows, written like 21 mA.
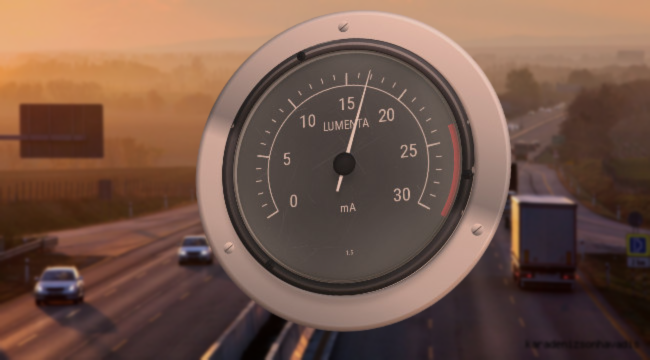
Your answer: 17 mA
